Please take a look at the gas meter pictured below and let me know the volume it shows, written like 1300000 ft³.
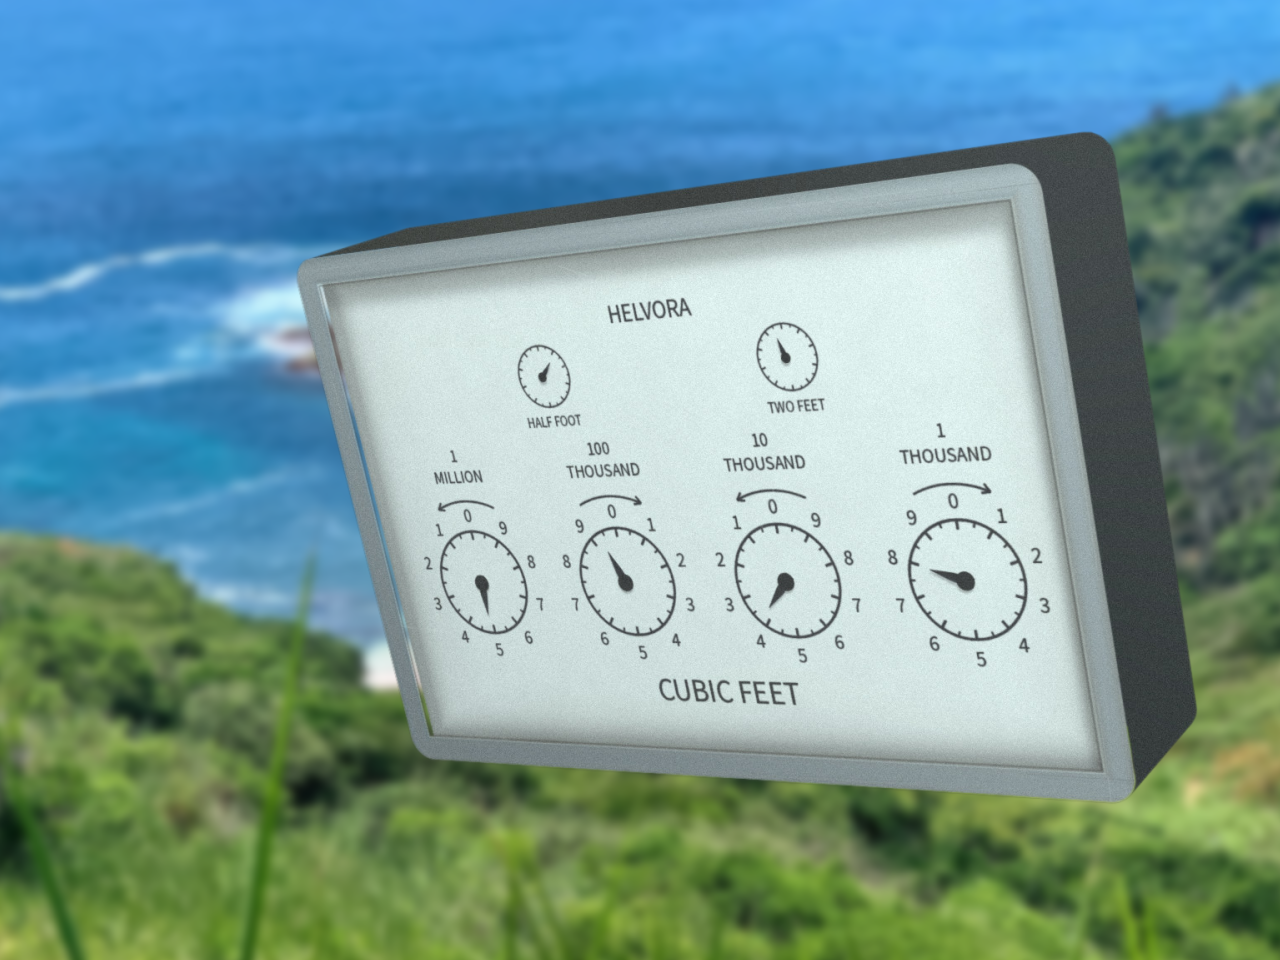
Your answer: 493800 ft³
